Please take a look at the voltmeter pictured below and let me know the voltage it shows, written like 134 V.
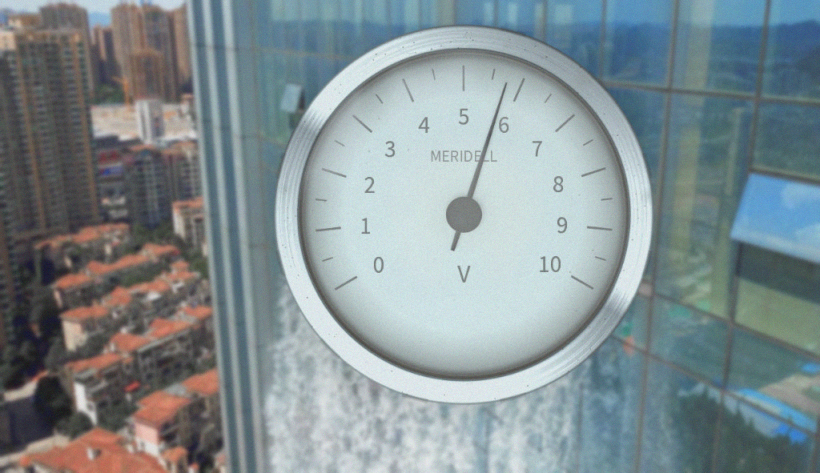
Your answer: 5.75 V
